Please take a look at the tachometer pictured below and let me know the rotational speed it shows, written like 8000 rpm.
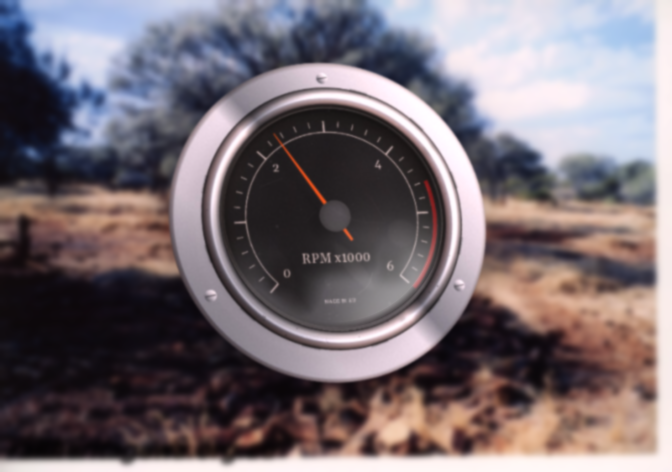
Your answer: 2300 rpm
